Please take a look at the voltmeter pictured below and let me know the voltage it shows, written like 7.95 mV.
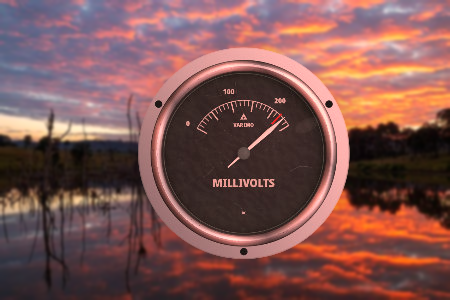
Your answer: 230 mV
